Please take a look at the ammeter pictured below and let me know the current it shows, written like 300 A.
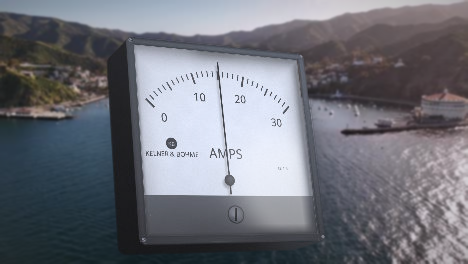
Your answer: 15 A
